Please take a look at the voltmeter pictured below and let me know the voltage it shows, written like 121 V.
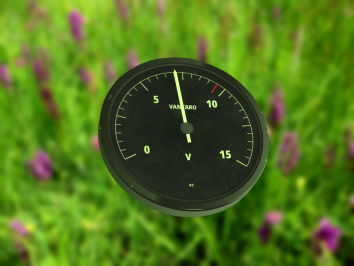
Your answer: 7 V
